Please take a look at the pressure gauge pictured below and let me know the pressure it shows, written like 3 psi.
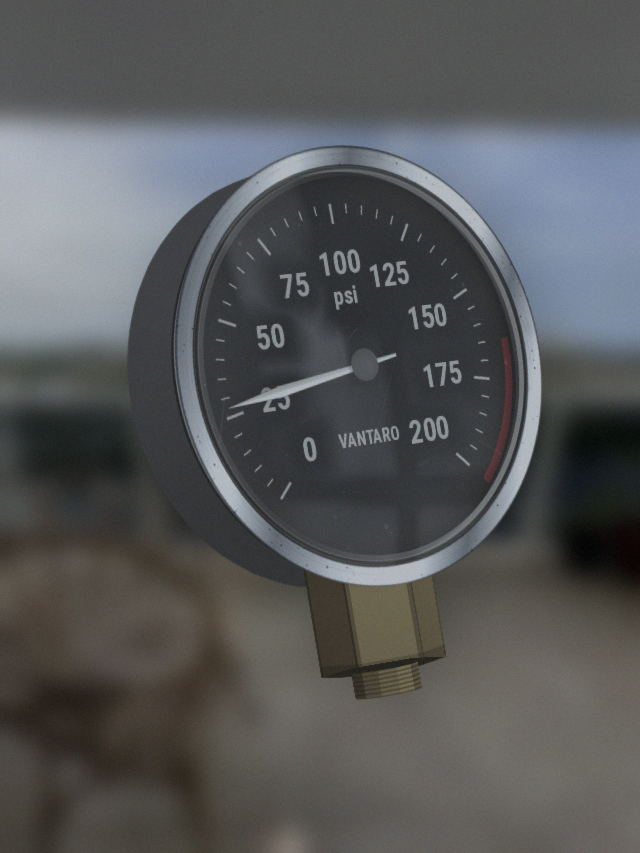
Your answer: 27.5 psi
